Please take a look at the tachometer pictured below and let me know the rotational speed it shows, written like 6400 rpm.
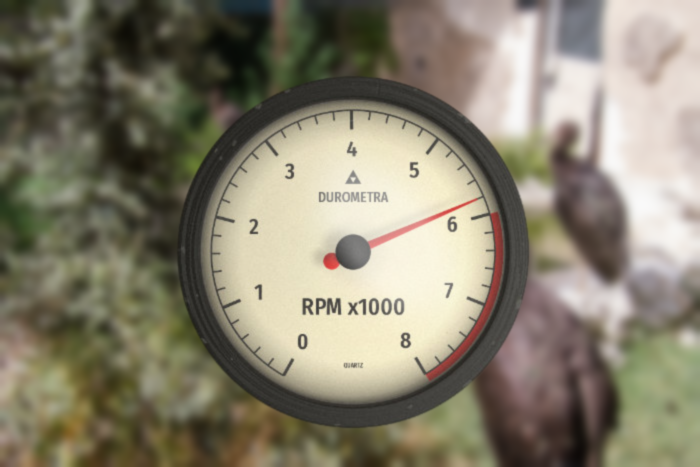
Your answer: 5800 rpm
